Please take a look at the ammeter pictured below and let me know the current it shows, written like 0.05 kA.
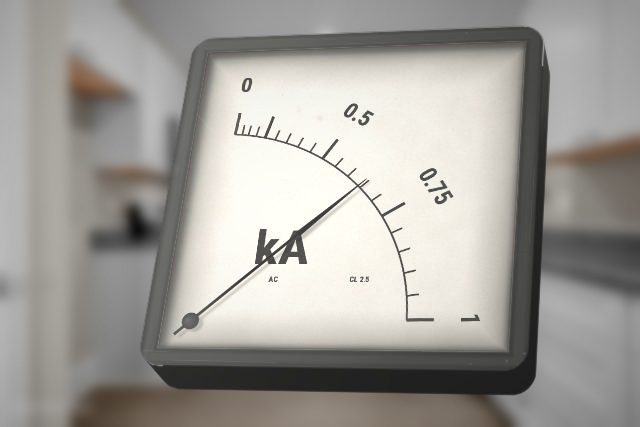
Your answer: 0.65 kA
